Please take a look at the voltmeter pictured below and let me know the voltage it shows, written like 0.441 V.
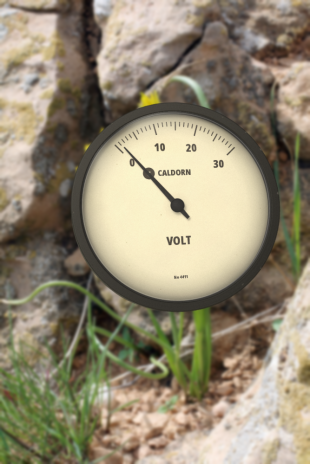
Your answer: 1 V
